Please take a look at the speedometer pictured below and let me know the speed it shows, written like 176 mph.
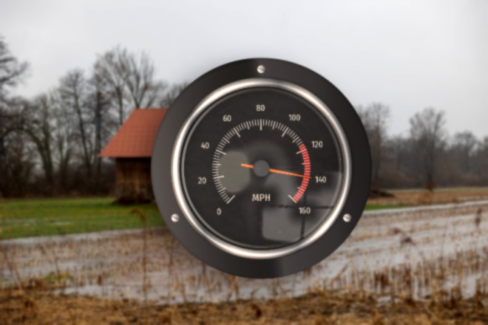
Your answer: 140 mph
